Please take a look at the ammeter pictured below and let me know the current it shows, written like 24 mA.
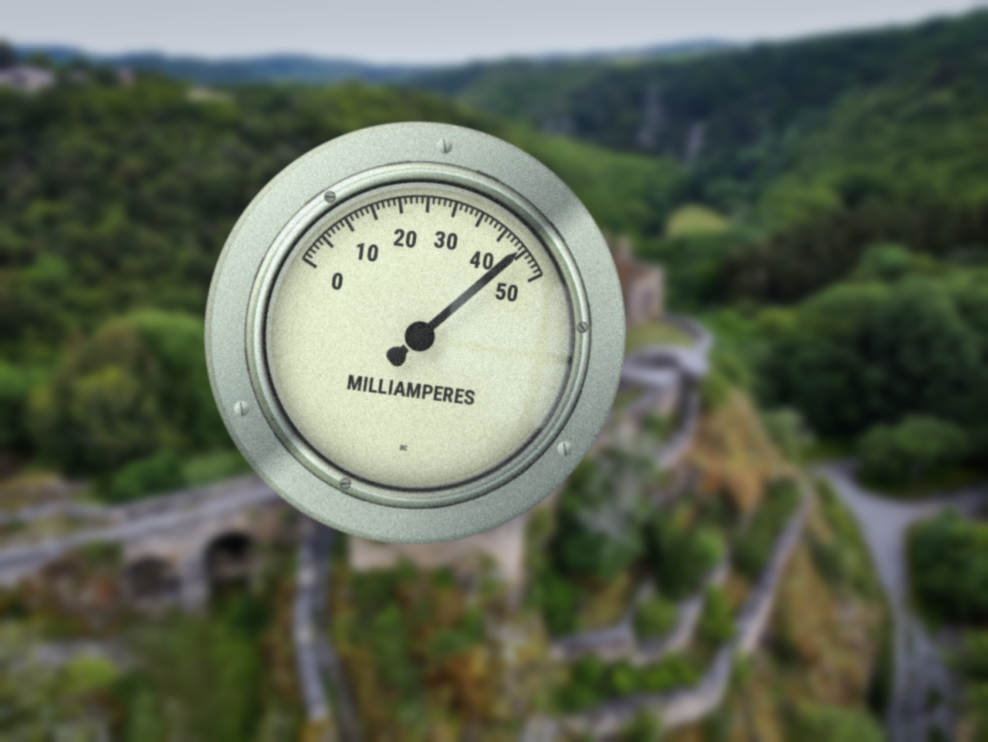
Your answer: 44 mA
